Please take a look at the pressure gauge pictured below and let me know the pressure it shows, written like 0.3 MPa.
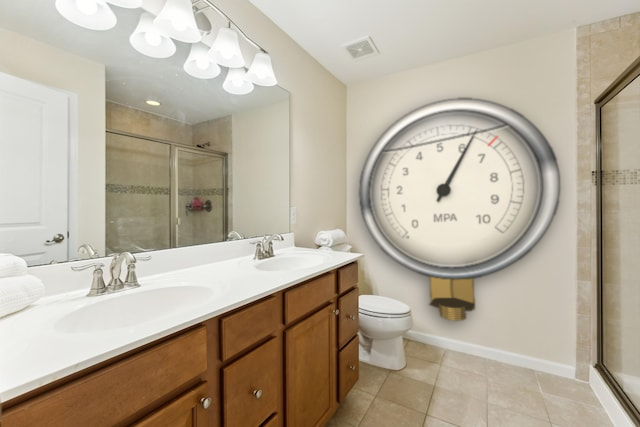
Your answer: 6.2 MPa
